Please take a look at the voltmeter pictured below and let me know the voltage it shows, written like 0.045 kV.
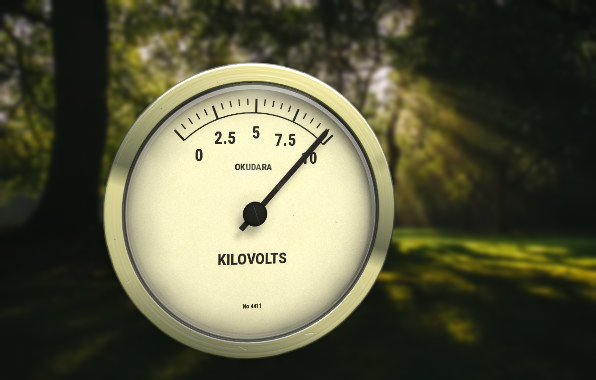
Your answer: 9.5 kV
